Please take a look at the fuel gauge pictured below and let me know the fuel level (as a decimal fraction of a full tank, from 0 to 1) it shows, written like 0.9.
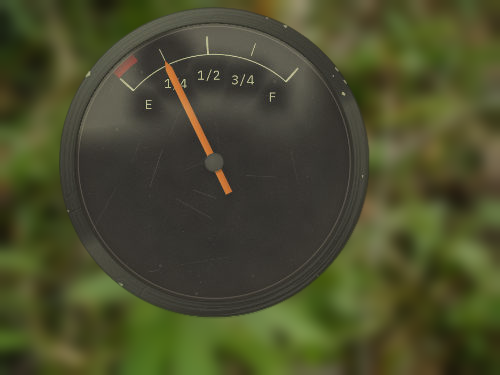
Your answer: 0.25
